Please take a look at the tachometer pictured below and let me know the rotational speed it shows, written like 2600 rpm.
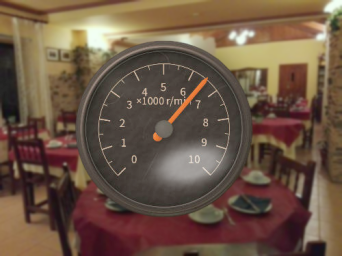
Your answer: 6500 rpm
